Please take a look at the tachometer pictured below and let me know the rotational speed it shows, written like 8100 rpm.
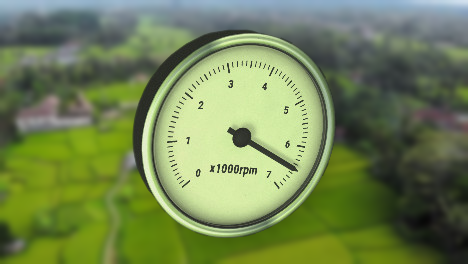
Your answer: 6500 rpm
